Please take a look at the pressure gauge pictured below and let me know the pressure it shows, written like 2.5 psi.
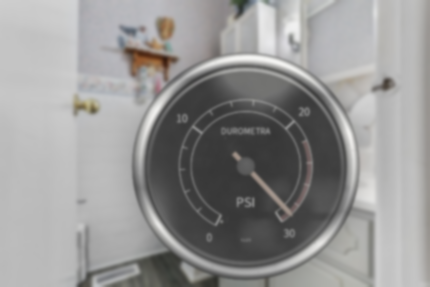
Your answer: 29 psi
